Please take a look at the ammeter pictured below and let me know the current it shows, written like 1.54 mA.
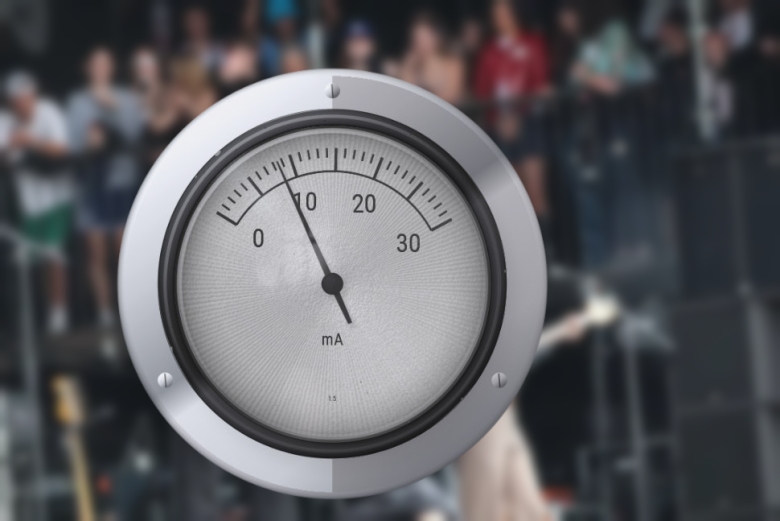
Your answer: 8.5 mA
